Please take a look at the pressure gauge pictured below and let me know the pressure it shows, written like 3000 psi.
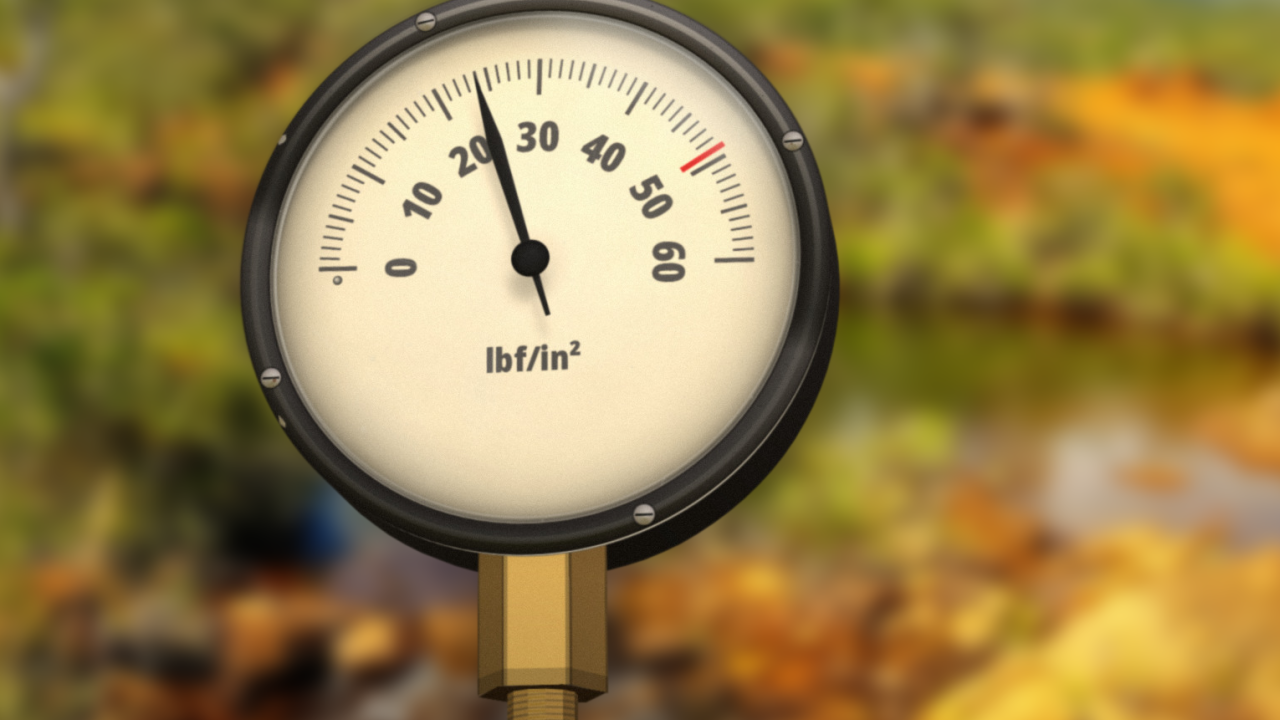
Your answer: 24 psi
